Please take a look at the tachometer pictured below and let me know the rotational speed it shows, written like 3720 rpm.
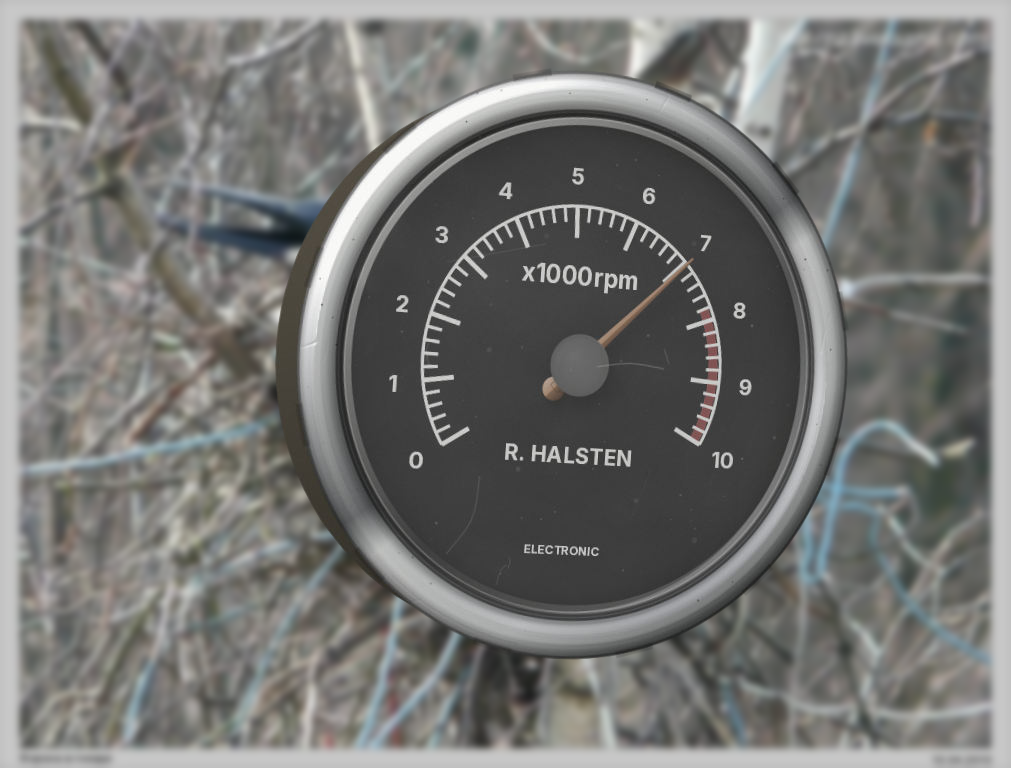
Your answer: 7000 rpm
